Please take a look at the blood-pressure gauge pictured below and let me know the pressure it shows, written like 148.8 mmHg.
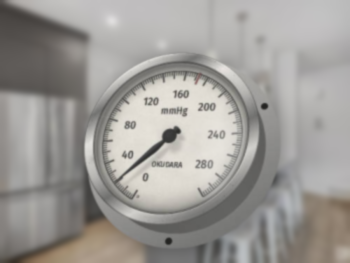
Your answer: 20 mmHg
